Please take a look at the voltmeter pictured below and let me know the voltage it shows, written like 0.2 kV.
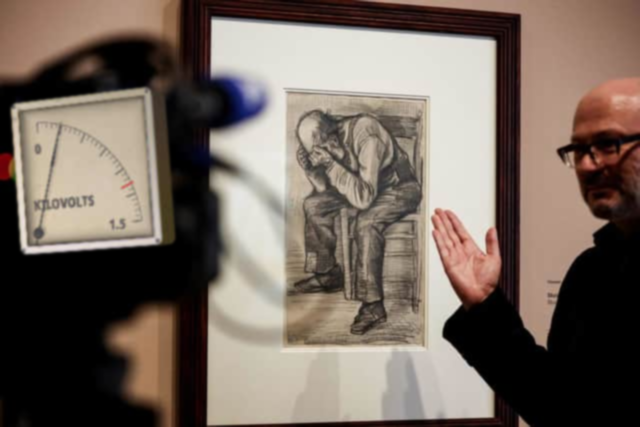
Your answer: 0.25 kV
